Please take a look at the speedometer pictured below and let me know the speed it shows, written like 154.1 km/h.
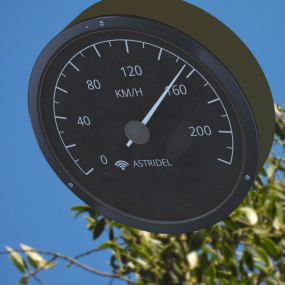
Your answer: 155 km/h
